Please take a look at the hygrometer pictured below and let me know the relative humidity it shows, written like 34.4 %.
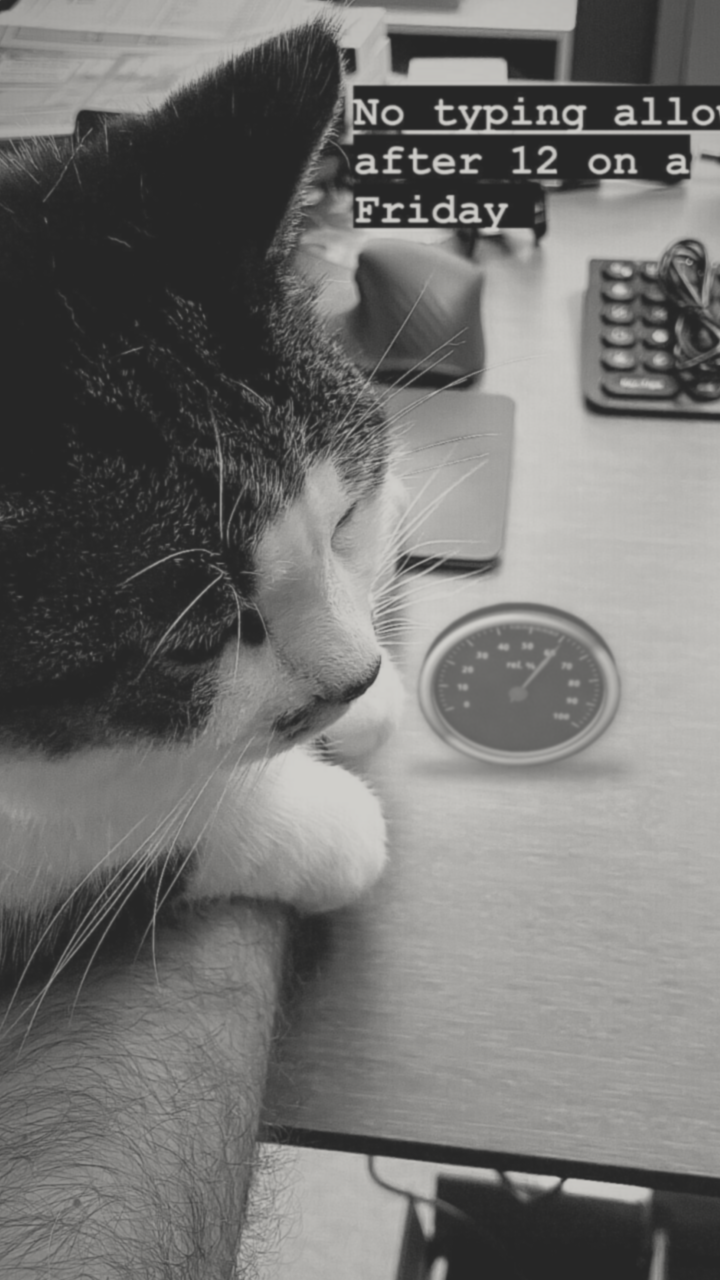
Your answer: 60 %
